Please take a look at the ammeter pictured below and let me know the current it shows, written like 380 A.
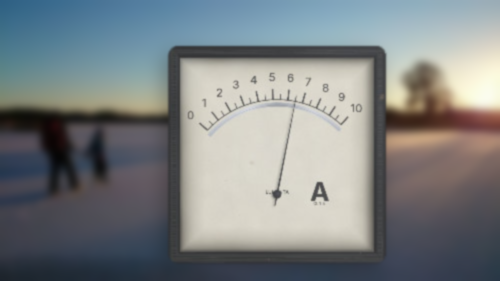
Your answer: 6.5 A
